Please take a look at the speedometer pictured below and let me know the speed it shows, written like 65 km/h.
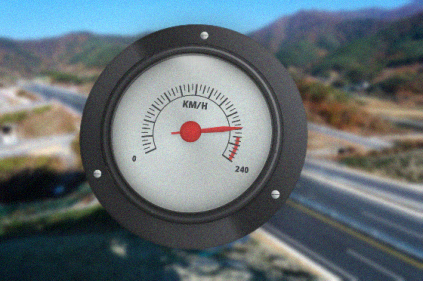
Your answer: 200 km/h
